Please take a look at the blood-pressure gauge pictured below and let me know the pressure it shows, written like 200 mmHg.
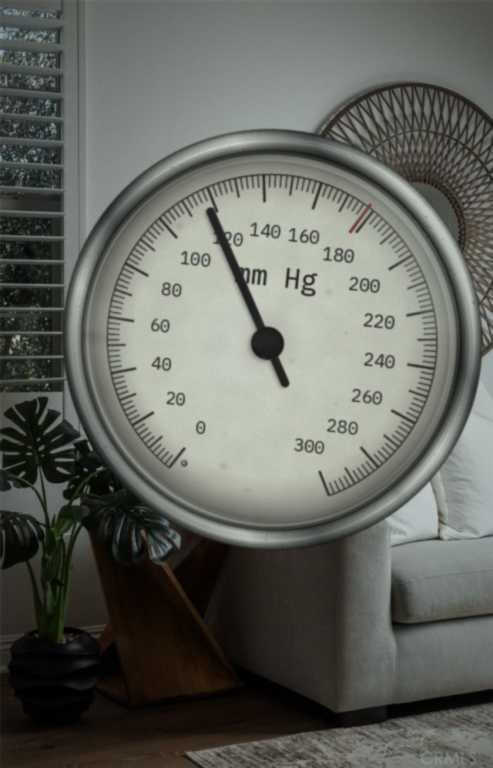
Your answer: 118 mmHg
